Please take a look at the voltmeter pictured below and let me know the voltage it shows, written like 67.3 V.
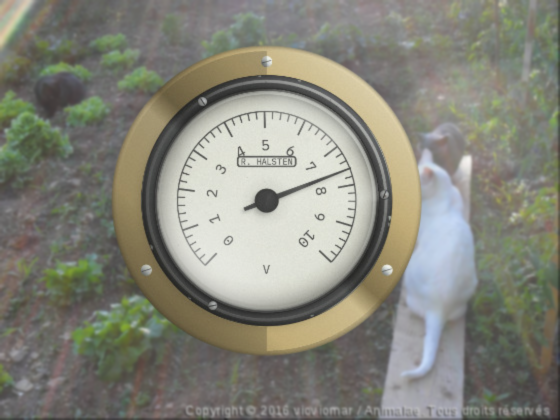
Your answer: 7.6 V
